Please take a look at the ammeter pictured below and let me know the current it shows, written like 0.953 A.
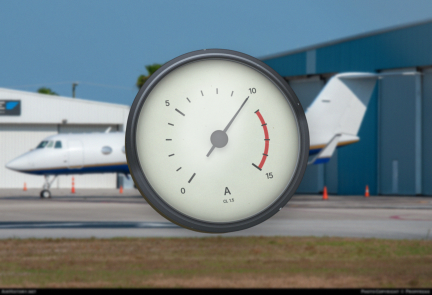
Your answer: 10 A
